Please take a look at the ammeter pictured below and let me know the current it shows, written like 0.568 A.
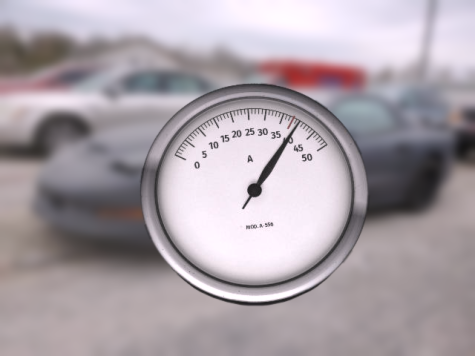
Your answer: 40 A
